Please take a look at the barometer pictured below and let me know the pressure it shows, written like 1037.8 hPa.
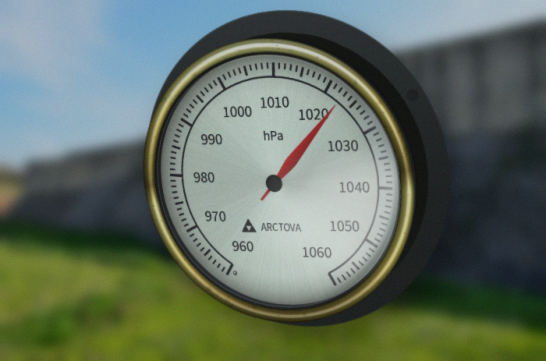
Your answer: 1023 hPa
